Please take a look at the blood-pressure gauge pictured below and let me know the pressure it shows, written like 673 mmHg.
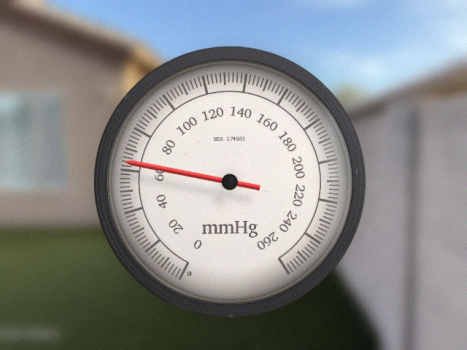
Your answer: 64 mmHg
